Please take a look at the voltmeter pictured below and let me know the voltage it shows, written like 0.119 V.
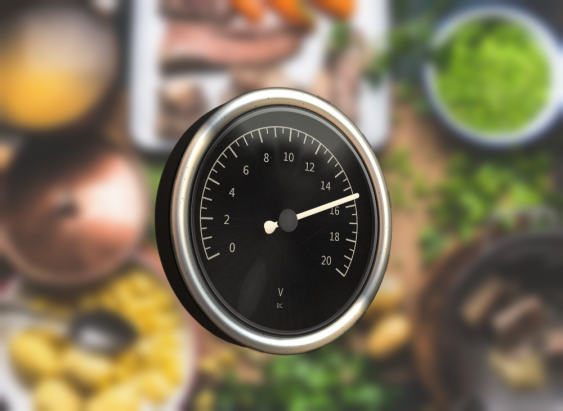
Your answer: 15.5 V
